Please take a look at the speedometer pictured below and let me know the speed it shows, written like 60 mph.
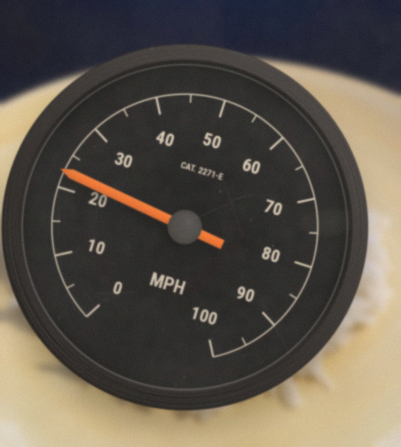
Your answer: 22.5 mph
